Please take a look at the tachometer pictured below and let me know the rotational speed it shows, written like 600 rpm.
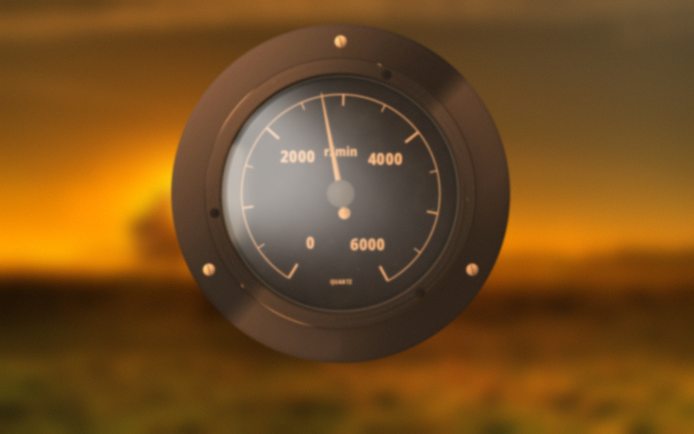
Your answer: 2750 rpm
